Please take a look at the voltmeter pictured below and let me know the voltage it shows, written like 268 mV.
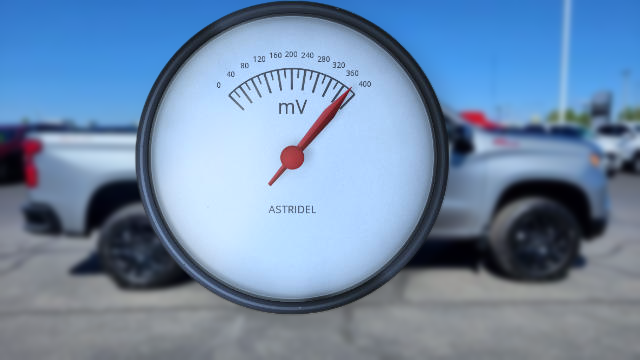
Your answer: 380 mV
